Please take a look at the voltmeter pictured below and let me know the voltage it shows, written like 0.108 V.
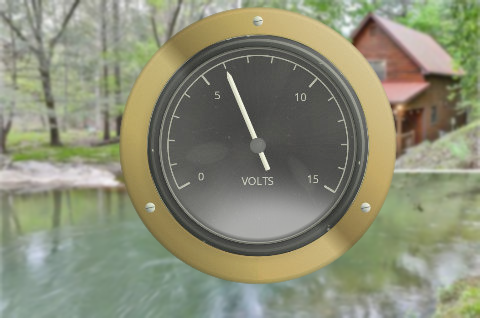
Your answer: 6 V
